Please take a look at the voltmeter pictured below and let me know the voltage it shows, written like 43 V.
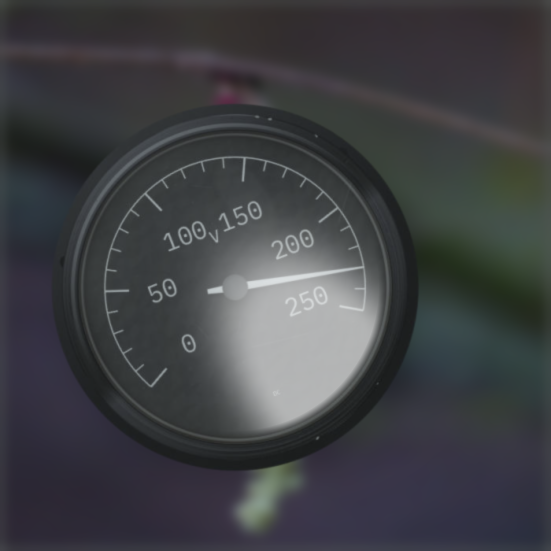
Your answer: 230 V
